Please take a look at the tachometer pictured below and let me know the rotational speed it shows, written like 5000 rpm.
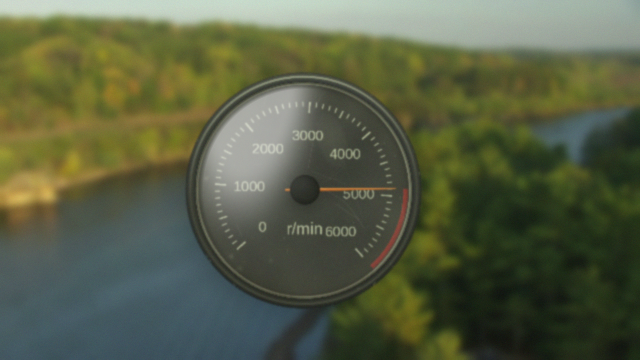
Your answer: 4900 rpm
